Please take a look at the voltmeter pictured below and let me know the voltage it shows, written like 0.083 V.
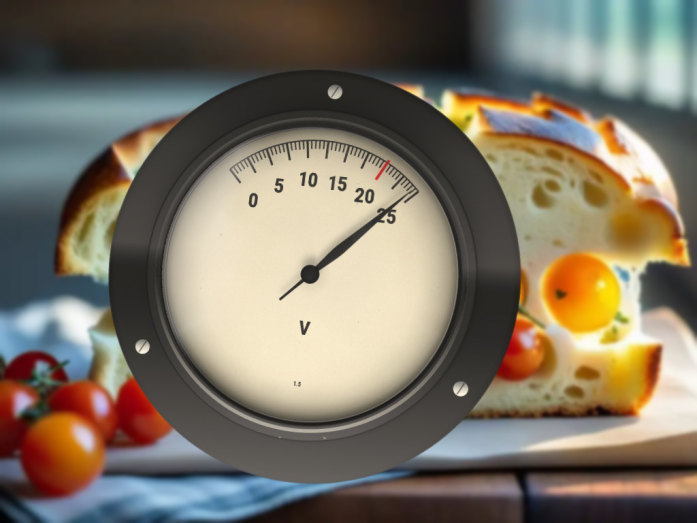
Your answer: 24.5 V
